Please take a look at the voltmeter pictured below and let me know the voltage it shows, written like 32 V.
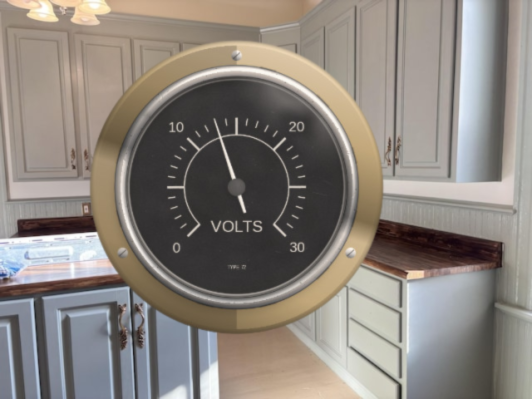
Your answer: 13 V
